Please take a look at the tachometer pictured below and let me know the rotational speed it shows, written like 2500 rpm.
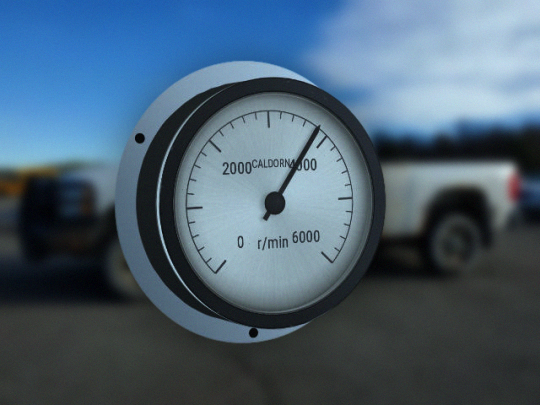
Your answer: 3800 rpm
